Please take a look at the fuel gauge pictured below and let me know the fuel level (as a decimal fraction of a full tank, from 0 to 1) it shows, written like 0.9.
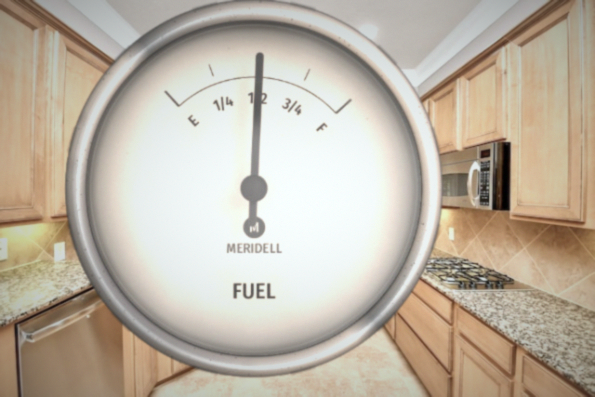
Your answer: 0.5
